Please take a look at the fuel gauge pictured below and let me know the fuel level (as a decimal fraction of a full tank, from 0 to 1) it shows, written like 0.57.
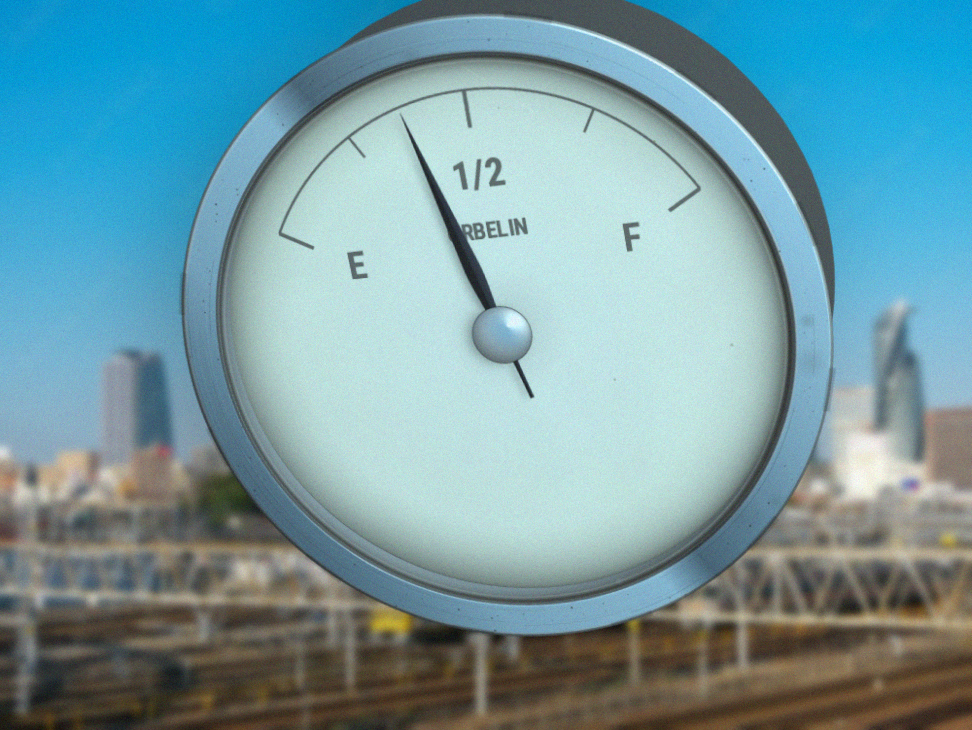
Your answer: 0.375
